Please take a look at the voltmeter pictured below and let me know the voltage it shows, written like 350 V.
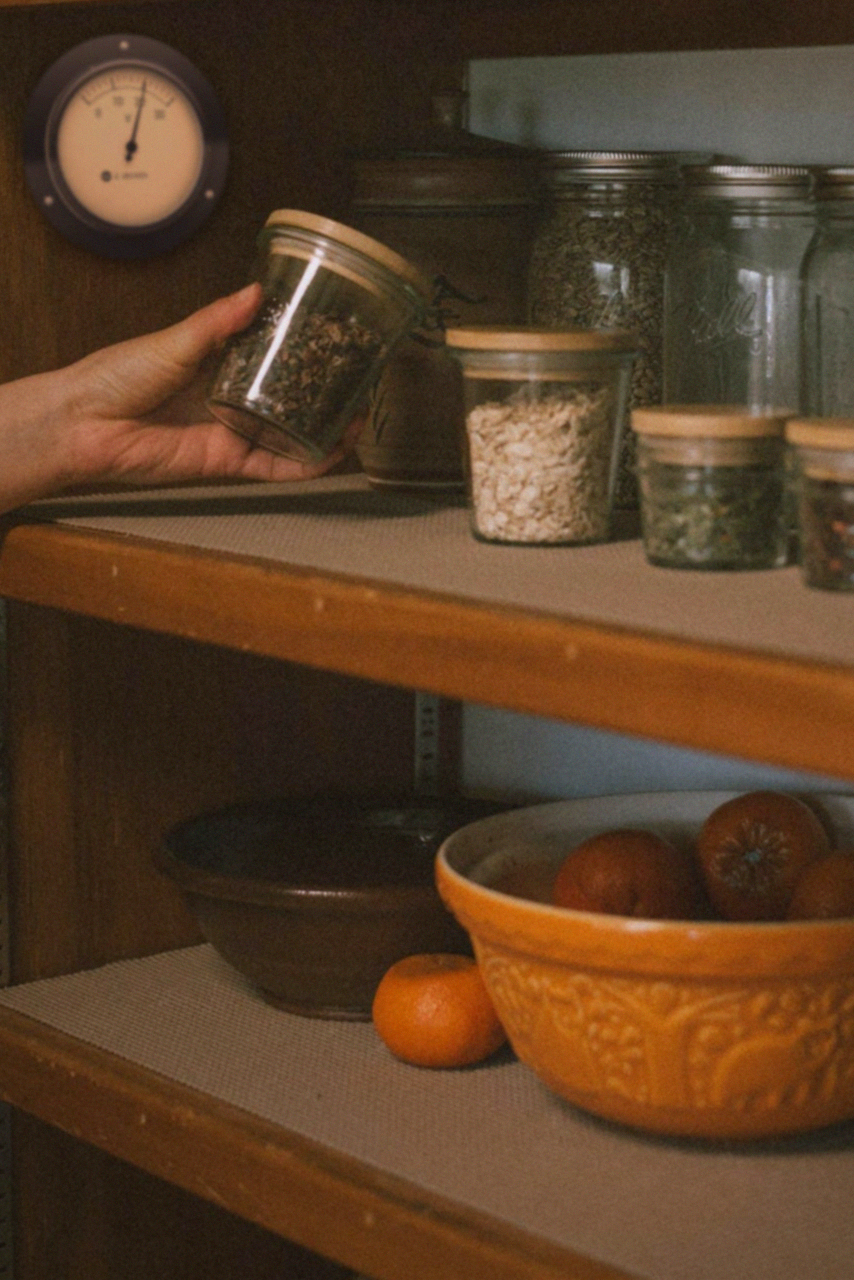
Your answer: 20 V
